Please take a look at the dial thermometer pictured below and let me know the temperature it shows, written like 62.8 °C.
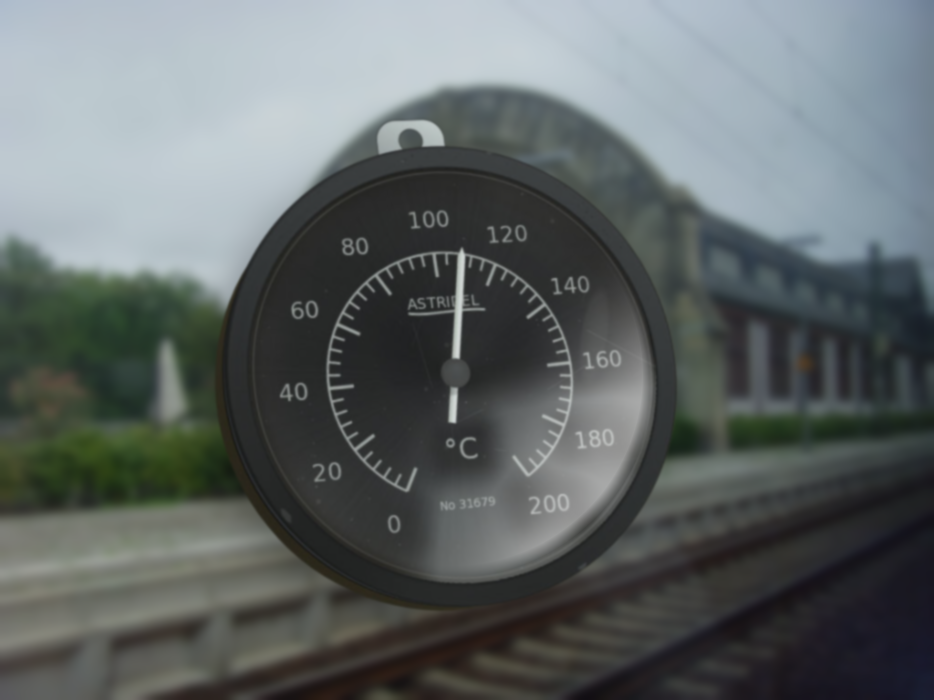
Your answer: 108 °C
